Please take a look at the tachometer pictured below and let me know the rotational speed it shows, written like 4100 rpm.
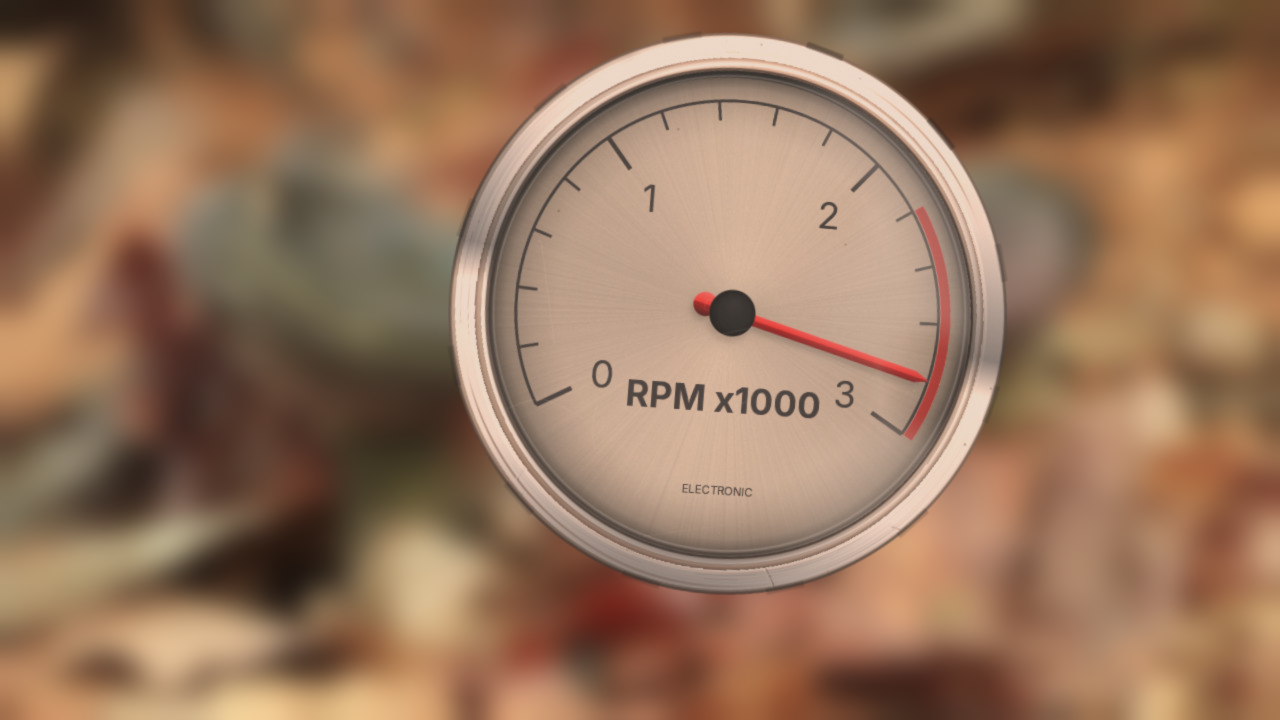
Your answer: 2800 rpm
